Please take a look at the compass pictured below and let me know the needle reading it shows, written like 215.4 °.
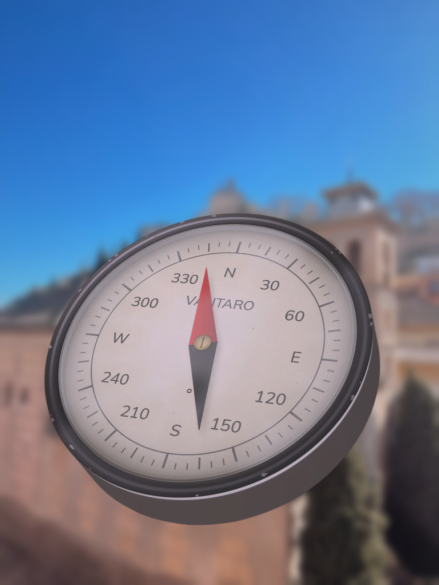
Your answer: 345 °
